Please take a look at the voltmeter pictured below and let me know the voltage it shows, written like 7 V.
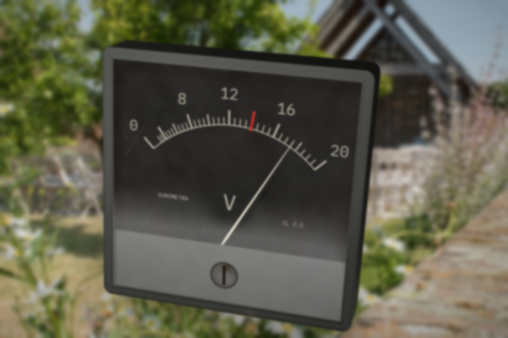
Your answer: 17.5 V
